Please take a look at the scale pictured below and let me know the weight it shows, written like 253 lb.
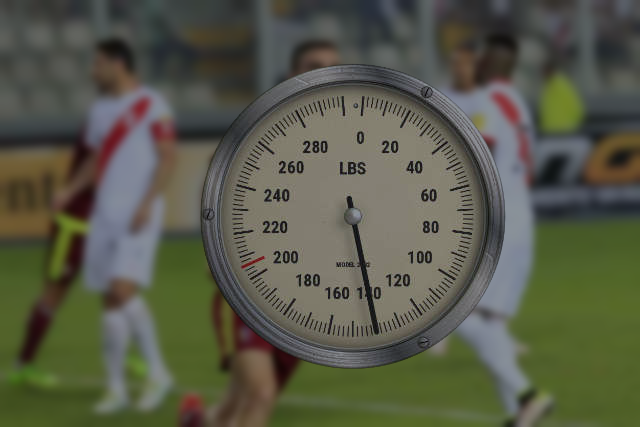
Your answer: 140 lb
